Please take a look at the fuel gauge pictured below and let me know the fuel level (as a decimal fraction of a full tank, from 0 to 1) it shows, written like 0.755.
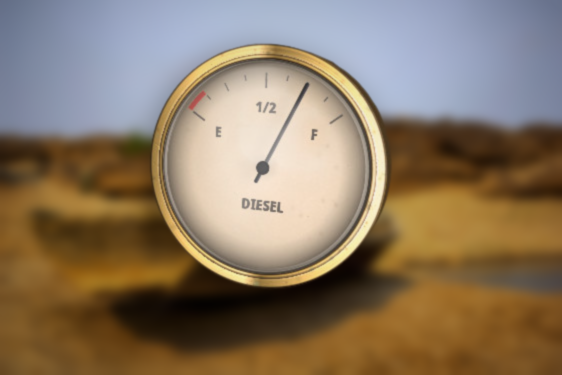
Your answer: 0.75
